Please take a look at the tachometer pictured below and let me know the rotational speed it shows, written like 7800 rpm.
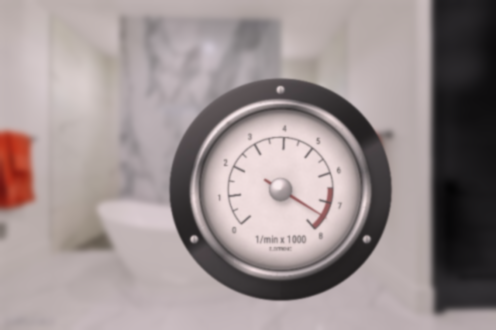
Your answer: 7500 rpm
